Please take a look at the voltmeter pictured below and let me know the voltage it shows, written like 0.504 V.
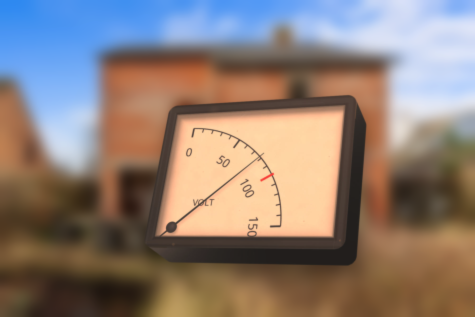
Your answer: 80 V
